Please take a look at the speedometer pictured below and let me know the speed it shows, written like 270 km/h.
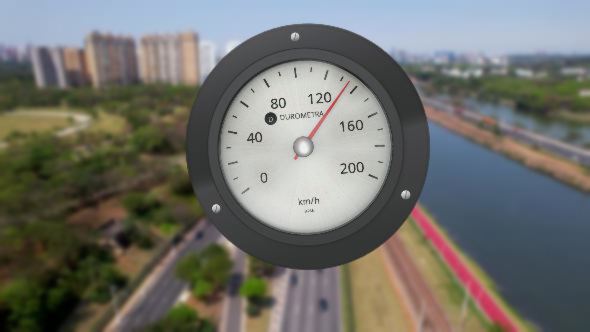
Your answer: 135 km/h
